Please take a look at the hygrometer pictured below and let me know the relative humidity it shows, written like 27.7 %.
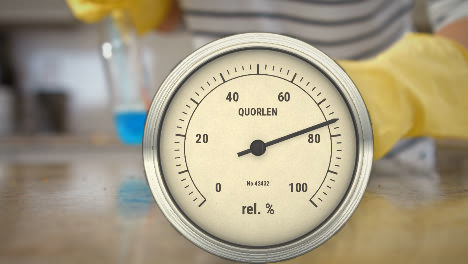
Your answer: 76 %
